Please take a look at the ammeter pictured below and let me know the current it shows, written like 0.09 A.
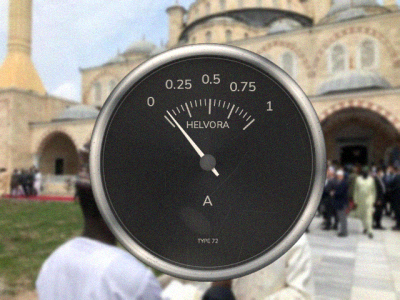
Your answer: 0.05 A
